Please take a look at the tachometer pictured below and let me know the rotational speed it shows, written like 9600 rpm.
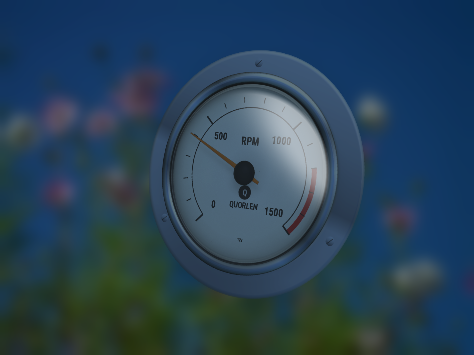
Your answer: 400 rpm
